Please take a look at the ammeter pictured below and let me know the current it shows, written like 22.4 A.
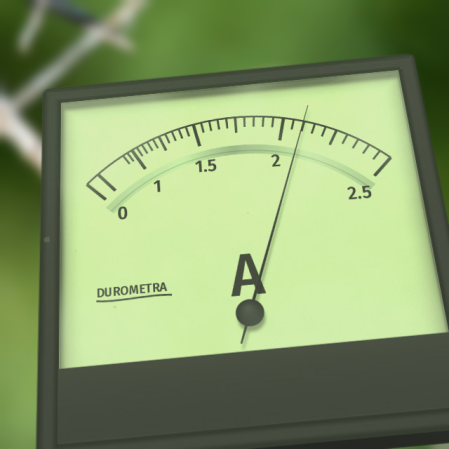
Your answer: 2.1 A
